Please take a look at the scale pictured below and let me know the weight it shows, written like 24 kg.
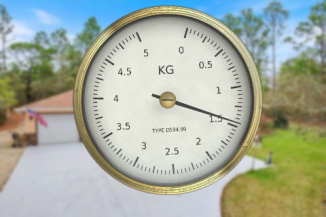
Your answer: 1.45 kg
